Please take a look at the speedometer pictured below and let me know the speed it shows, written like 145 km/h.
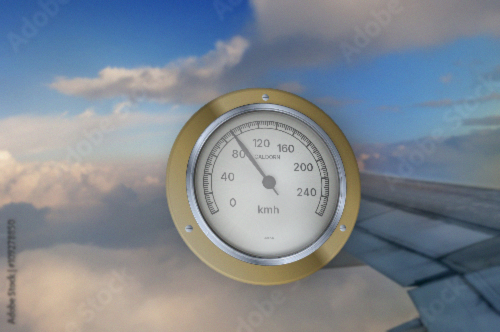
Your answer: 90 km/h
